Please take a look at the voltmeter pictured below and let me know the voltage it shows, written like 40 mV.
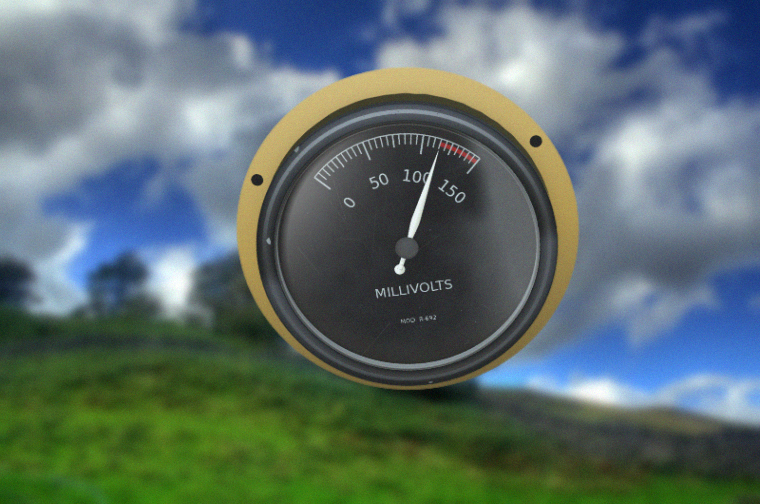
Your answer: 115 mV
